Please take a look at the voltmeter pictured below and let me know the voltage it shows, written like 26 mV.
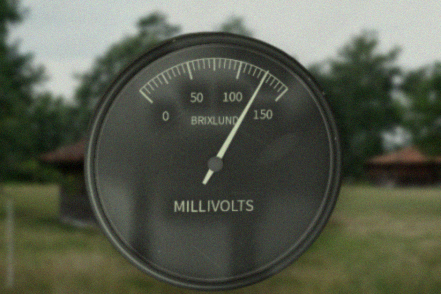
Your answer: 125 mV
